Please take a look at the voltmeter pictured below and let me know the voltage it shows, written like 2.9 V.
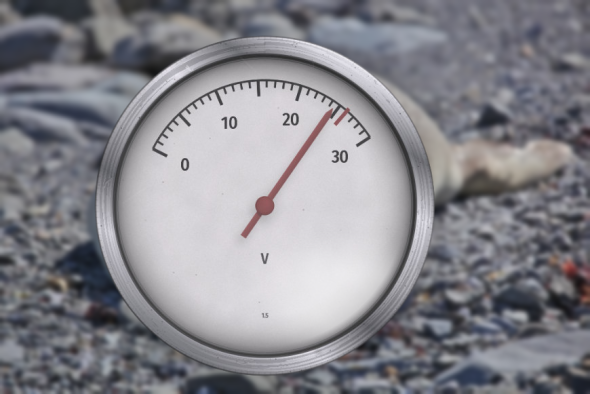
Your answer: 24.5 V
